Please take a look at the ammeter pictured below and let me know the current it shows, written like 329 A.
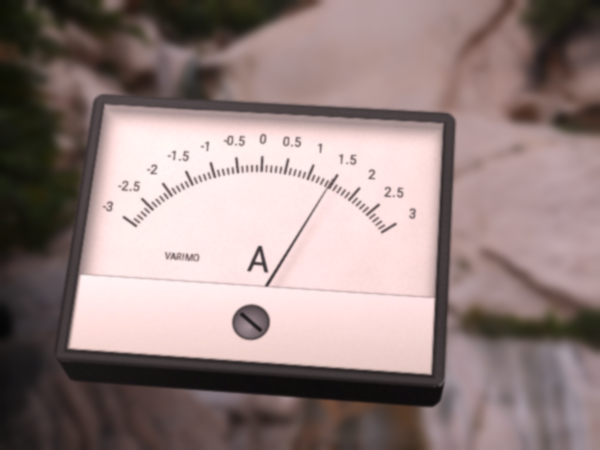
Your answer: 1.5 A
